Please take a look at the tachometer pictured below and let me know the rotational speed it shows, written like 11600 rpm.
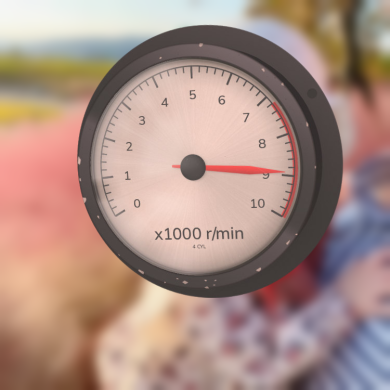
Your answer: 8900 rpm
